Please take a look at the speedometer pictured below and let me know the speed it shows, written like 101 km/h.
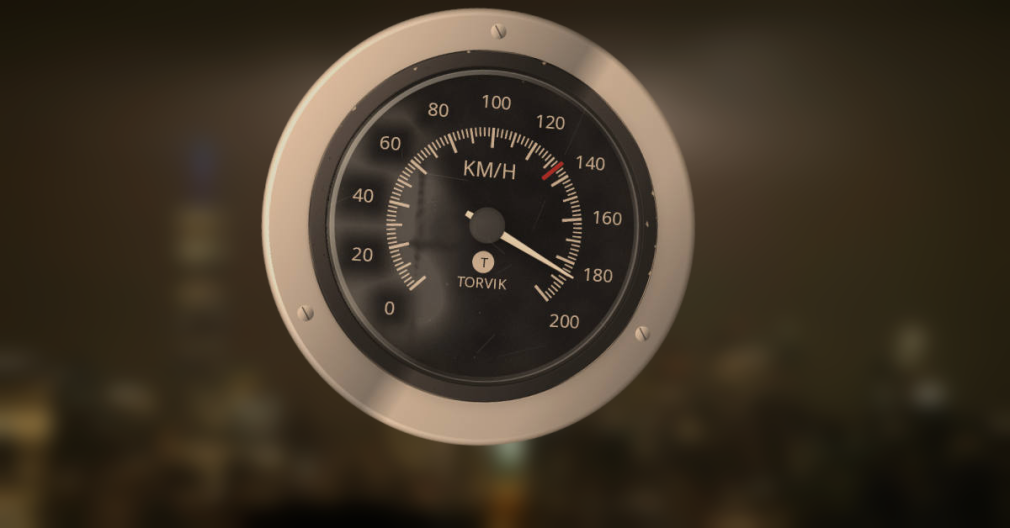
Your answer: 186 km/h
